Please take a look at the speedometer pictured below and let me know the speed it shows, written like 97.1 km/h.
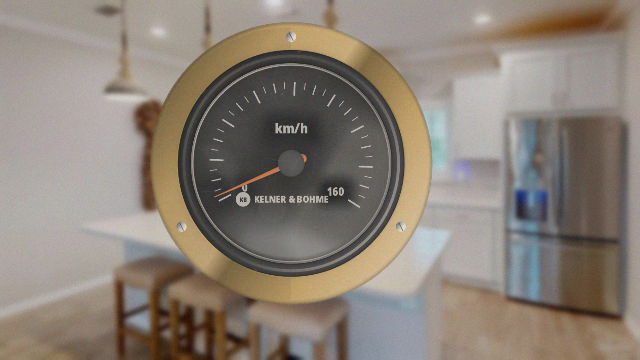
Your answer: 2.5 km/h
